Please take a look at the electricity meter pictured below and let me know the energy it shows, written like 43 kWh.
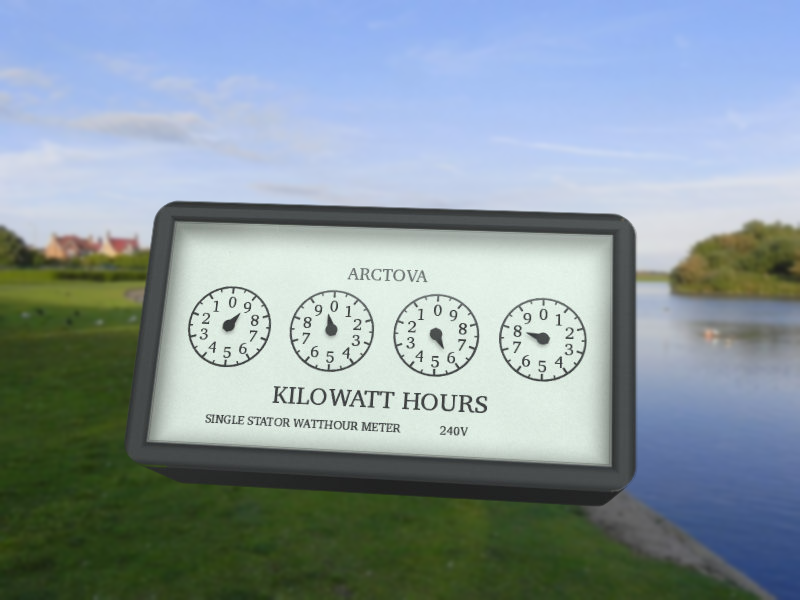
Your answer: 8958 kWh
